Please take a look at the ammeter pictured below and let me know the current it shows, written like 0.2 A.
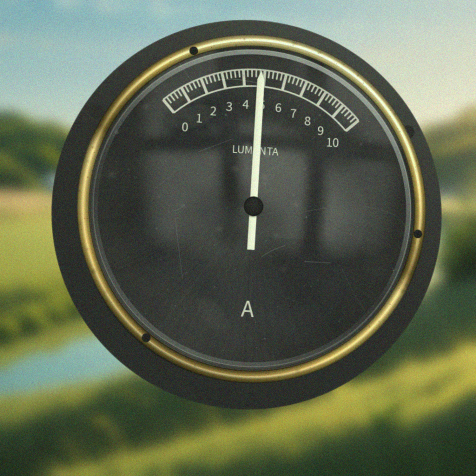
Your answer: 4.8 A
